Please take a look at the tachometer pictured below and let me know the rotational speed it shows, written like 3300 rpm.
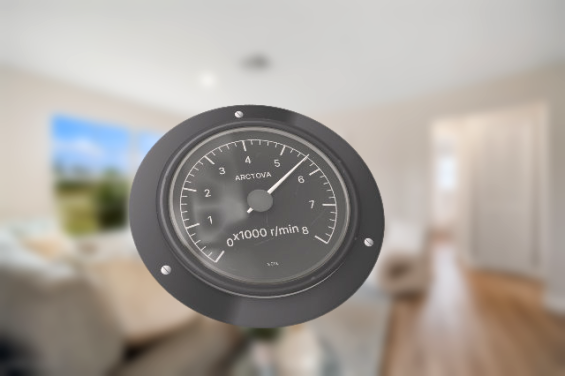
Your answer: 5600 rpm
